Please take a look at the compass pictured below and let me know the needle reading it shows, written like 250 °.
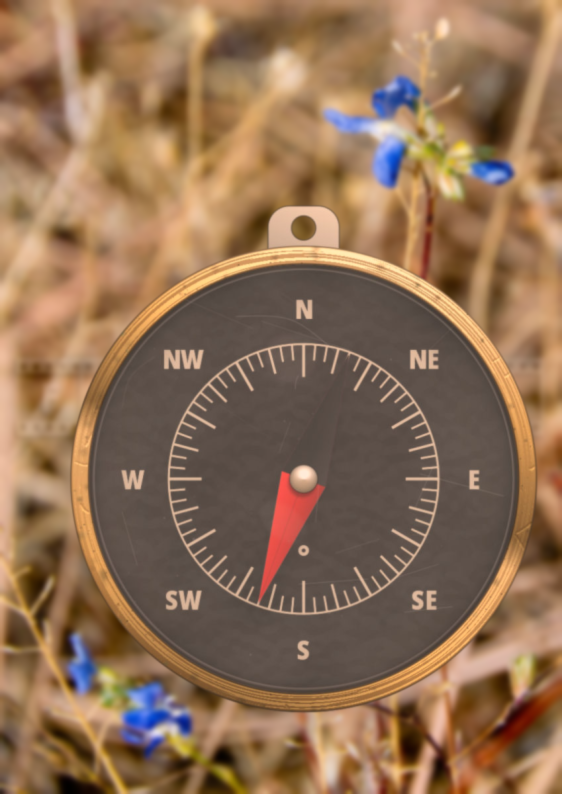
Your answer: 200 °
